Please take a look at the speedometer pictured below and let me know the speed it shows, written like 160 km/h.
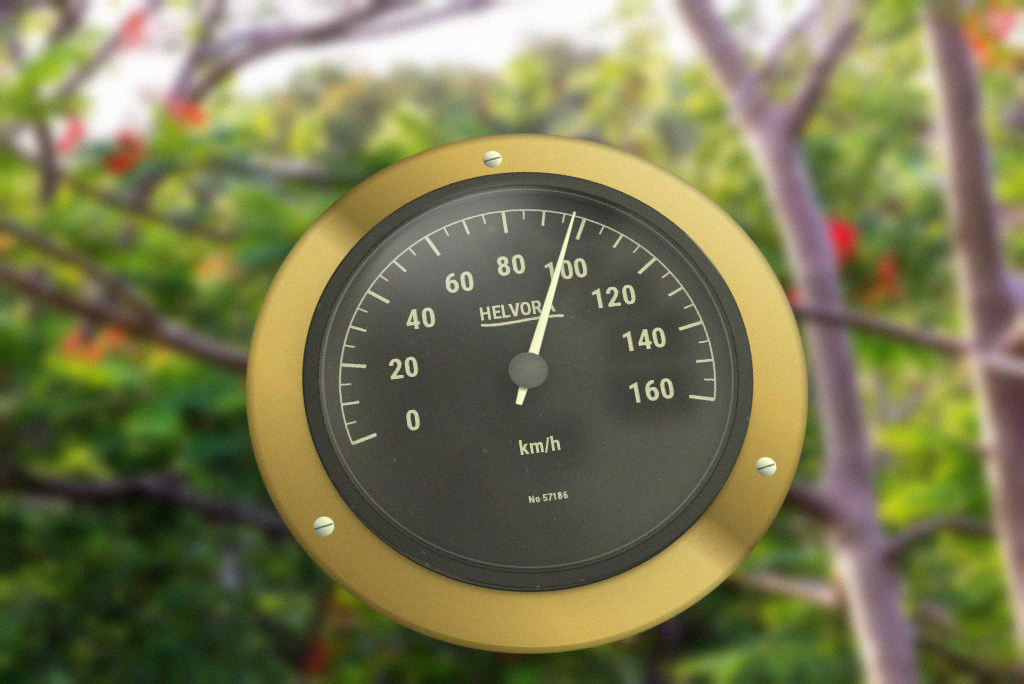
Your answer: 97.5 km/h
